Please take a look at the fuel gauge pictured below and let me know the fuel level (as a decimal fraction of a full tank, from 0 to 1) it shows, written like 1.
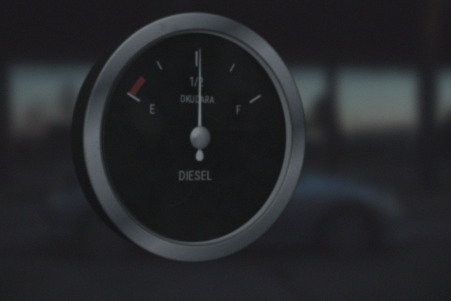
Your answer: 0.5
